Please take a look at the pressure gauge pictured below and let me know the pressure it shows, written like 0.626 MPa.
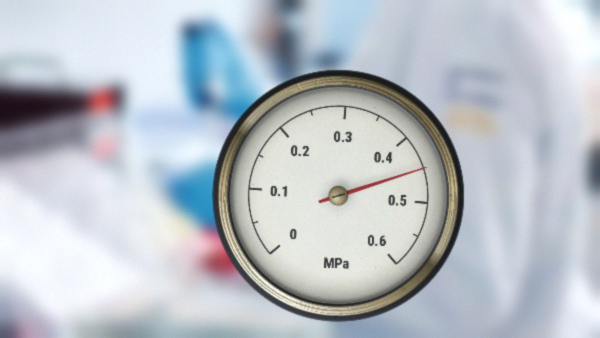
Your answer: 0.45 MPa
